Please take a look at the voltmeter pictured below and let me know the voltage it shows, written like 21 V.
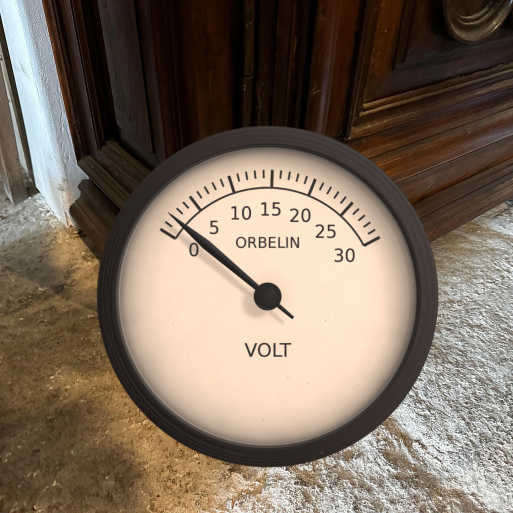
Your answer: 2 V
